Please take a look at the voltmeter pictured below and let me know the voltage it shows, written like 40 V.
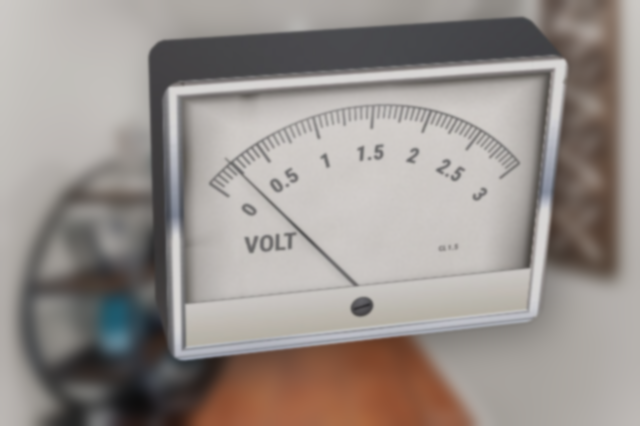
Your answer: 0.25 V
